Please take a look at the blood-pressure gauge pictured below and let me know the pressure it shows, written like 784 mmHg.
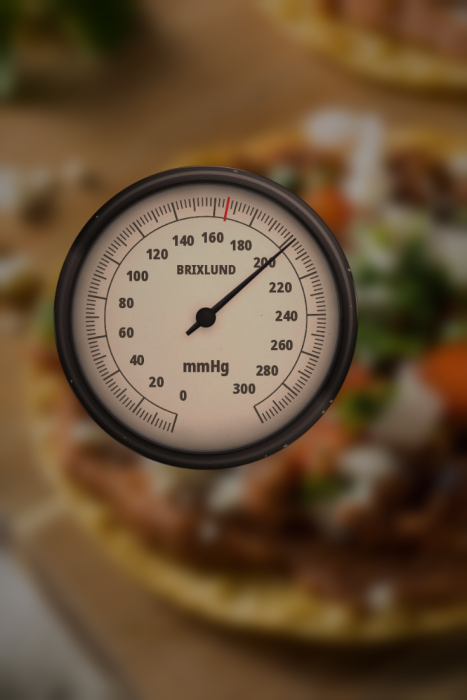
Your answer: 202 mmHg
